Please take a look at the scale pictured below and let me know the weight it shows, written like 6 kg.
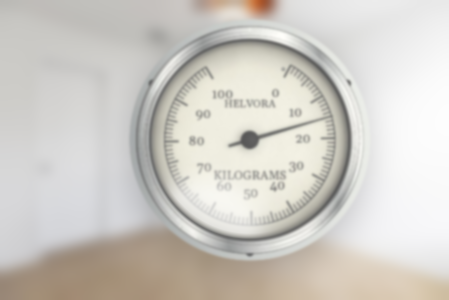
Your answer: 15 kg
